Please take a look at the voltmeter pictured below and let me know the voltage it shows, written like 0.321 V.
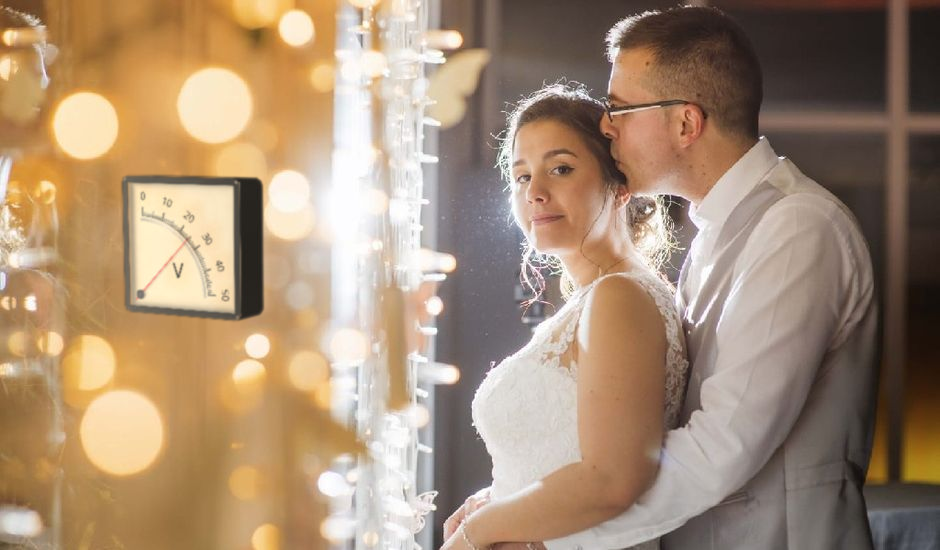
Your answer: 25 V
